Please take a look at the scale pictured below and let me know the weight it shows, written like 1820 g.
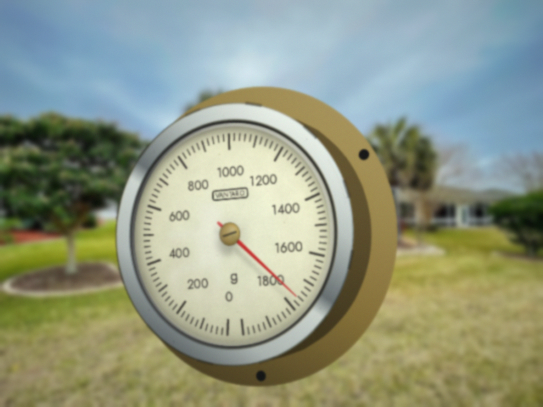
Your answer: 1760 g
